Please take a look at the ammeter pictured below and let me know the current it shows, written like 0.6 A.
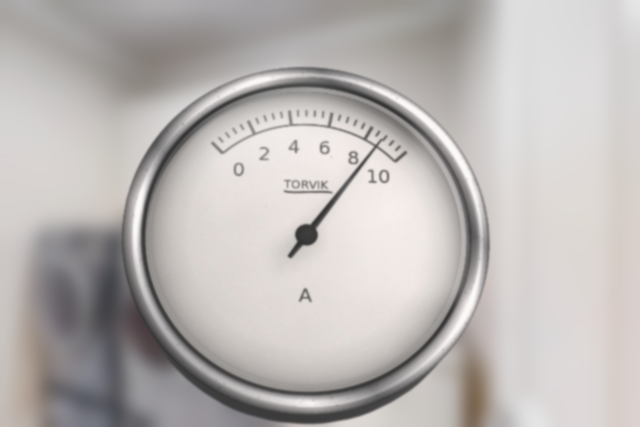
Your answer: 8.8 A
